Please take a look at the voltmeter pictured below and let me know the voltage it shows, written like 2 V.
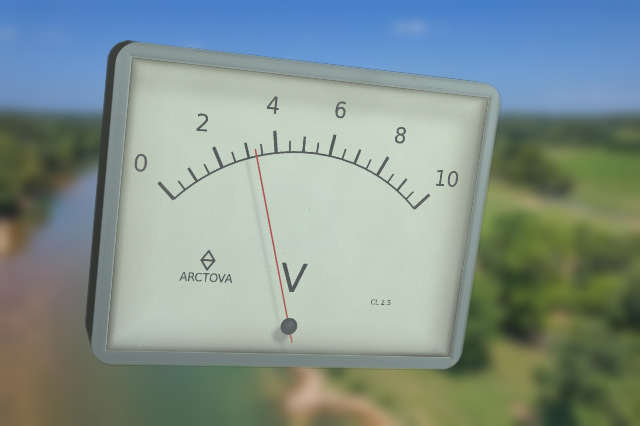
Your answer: 3.25 V
